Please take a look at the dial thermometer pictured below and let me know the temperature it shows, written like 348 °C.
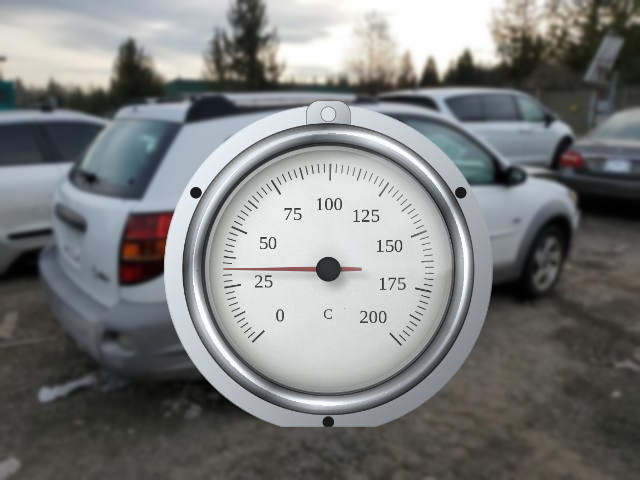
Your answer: 32.5 °C
